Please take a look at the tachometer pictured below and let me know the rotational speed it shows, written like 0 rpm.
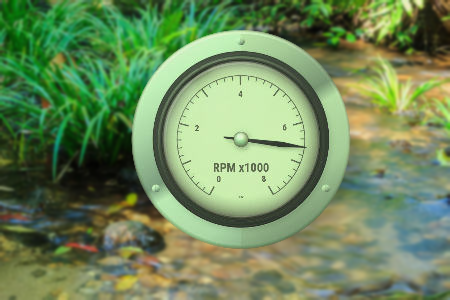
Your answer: 6600 rpm
